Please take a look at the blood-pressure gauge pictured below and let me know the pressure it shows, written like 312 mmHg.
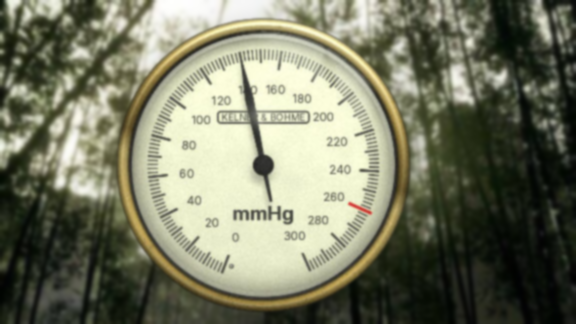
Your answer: 140 mmHg
